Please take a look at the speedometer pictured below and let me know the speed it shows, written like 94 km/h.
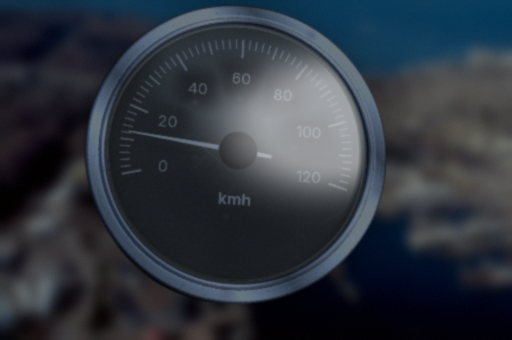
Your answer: 12 km/h
